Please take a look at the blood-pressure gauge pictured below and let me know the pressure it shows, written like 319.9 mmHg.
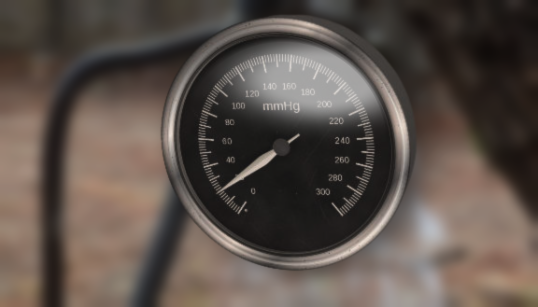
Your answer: 20 mmHg
